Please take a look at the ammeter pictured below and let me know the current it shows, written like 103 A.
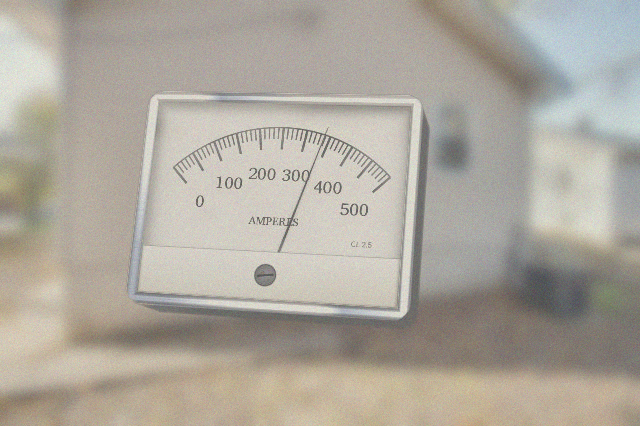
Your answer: 340 A
